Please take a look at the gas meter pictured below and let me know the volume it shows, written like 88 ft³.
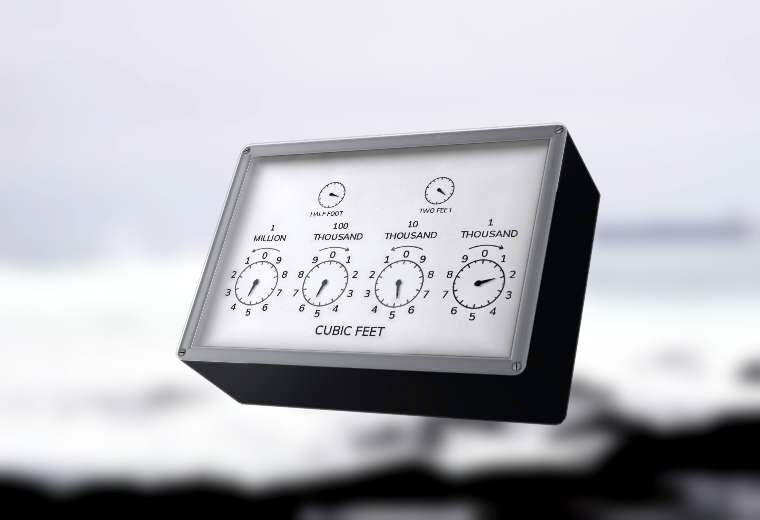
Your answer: 455200 ft³
